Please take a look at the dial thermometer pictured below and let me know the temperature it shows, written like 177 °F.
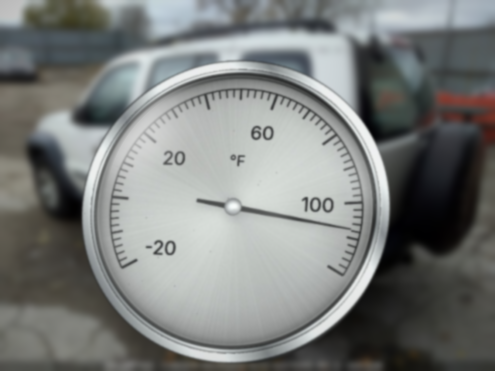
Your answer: 108 °F
